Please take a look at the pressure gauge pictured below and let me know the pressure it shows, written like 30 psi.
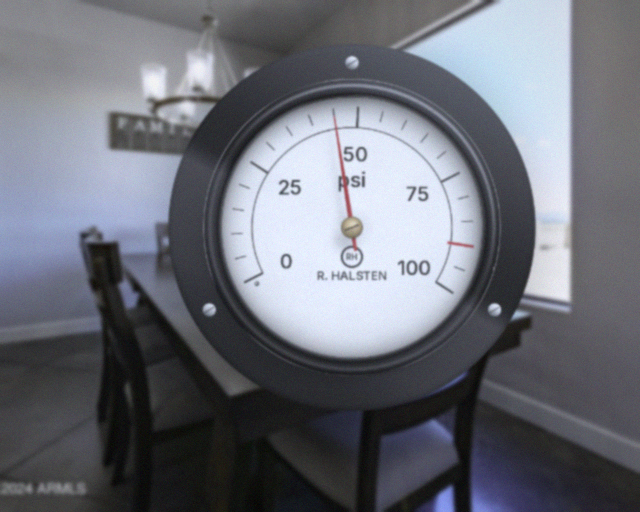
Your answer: 45 psi
